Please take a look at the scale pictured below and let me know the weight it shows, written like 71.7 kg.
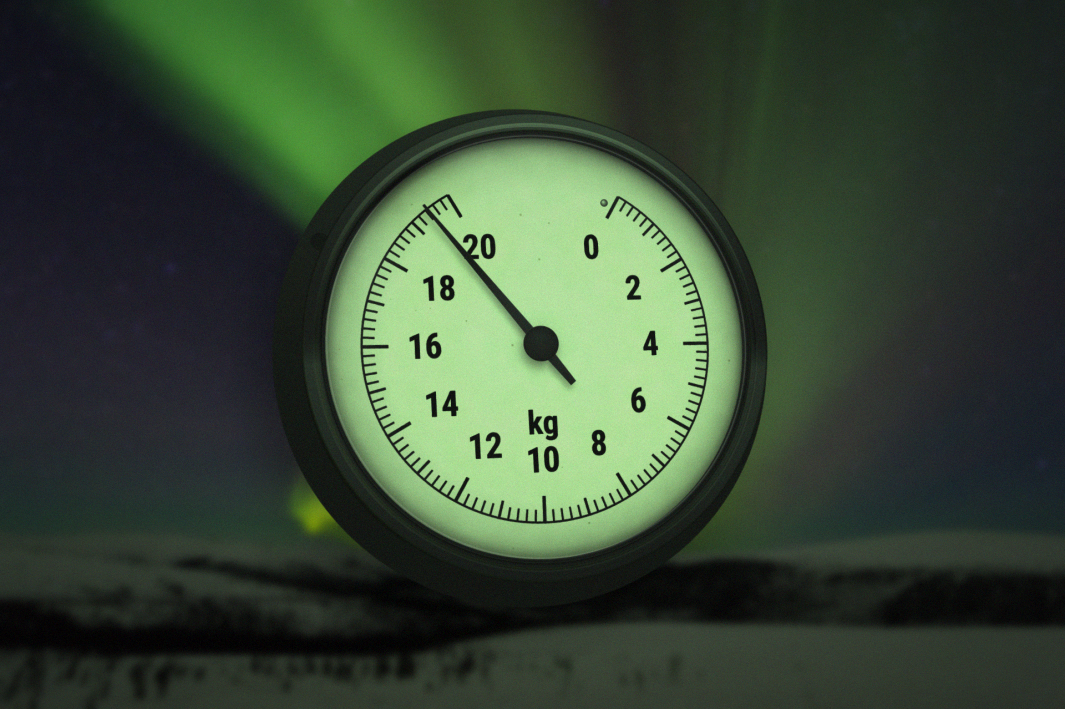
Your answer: 19.4 kg
